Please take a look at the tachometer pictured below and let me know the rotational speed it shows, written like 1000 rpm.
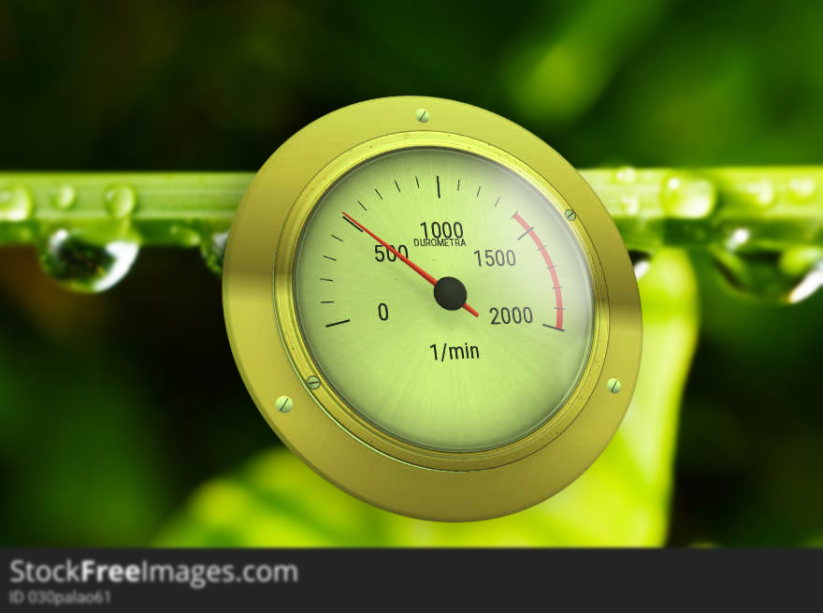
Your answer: 500 rpm
